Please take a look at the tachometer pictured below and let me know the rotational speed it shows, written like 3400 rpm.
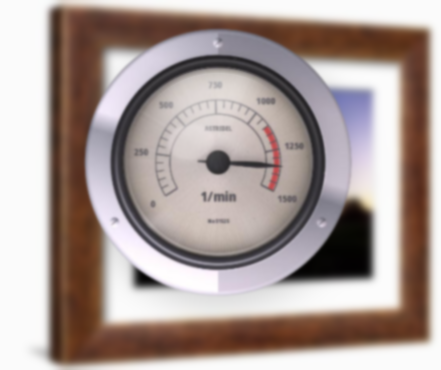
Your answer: 1350 rpm
